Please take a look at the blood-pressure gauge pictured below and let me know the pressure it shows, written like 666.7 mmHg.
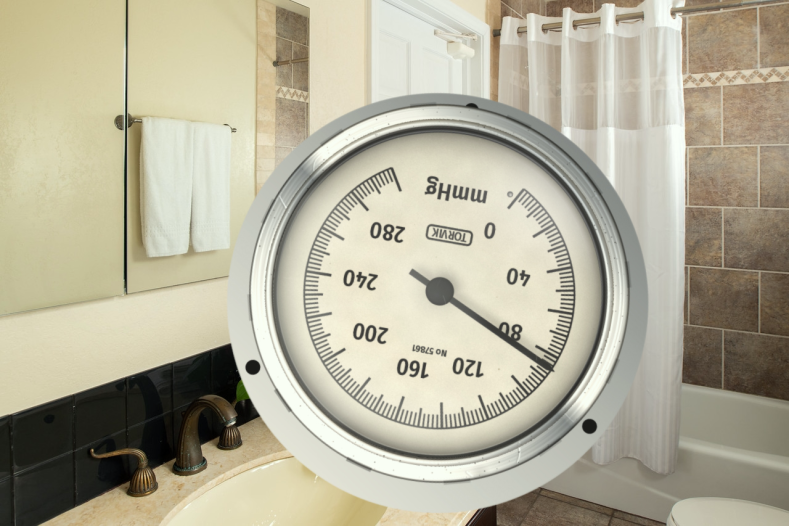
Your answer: 86 mmHg
